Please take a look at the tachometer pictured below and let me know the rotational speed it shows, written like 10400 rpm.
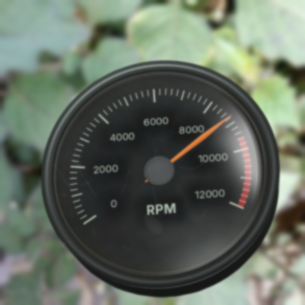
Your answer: 8800 rpm
